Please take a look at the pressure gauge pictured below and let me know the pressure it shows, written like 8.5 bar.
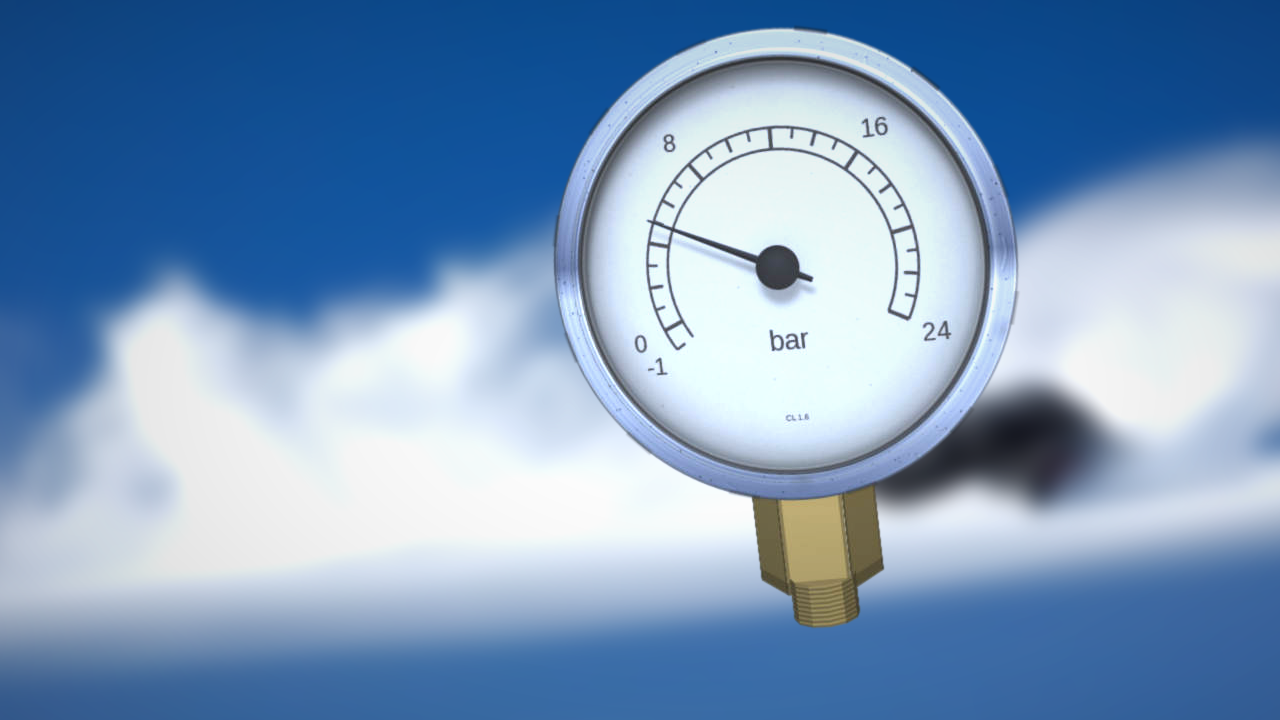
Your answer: 5 bar
